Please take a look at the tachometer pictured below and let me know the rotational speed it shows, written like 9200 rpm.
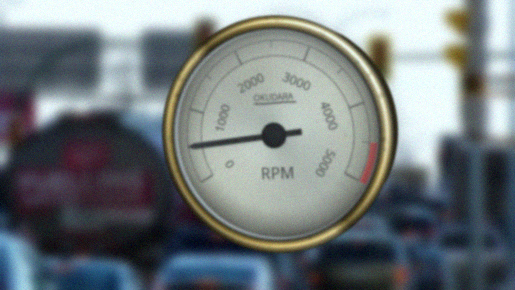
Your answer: 500 rpm
